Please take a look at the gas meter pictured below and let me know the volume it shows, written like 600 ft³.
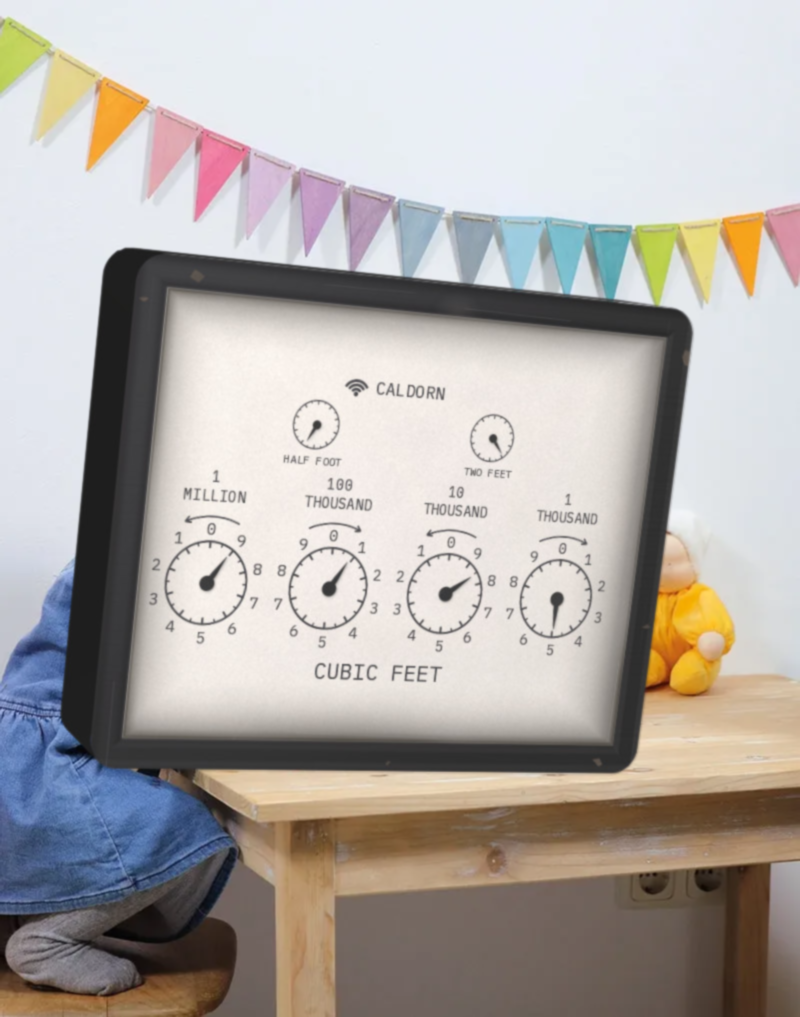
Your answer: 908500 ft³
